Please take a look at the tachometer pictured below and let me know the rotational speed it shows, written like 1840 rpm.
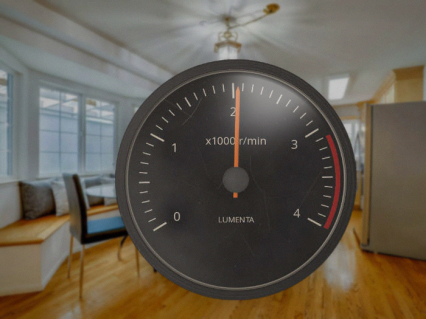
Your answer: 2050 rpm
